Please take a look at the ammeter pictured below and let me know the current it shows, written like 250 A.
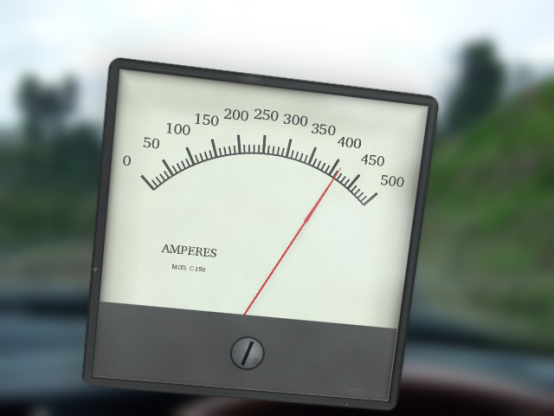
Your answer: 410 A
